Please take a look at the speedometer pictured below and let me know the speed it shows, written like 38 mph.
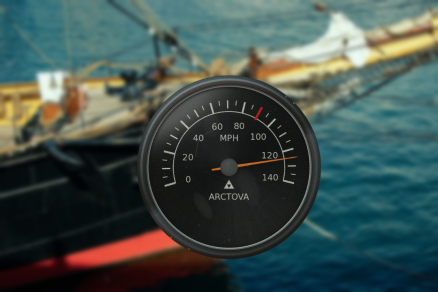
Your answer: 125 mph
